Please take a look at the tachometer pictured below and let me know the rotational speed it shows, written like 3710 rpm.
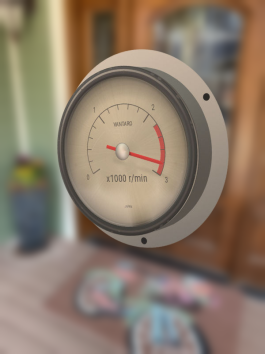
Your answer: 2800 rpm
